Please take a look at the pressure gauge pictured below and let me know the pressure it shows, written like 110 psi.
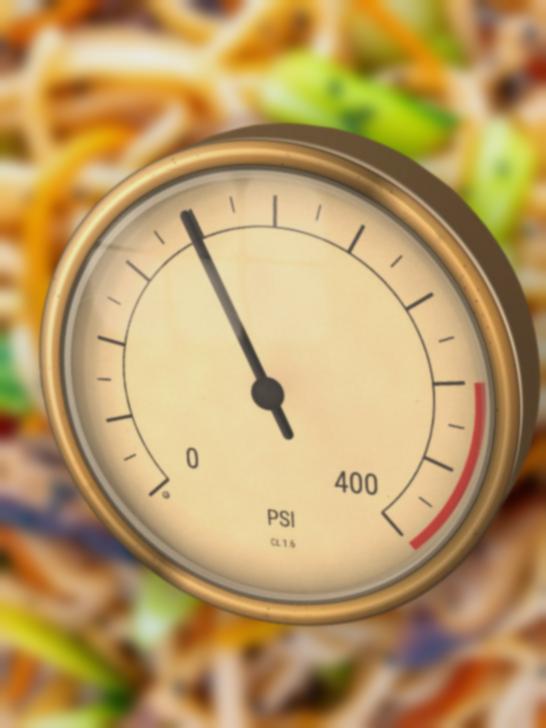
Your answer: 160 psi
